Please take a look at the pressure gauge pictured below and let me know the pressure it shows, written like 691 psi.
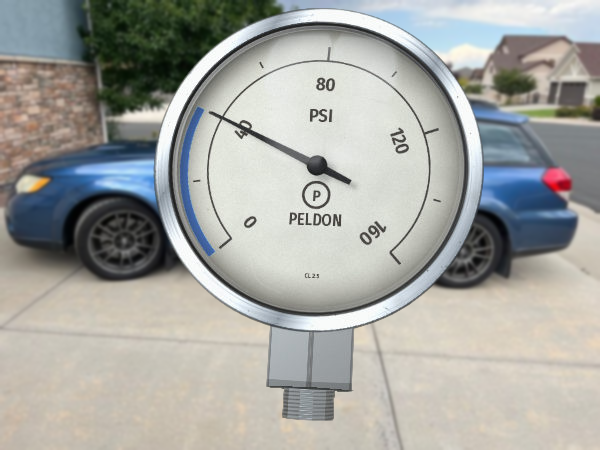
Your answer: 40 psi
